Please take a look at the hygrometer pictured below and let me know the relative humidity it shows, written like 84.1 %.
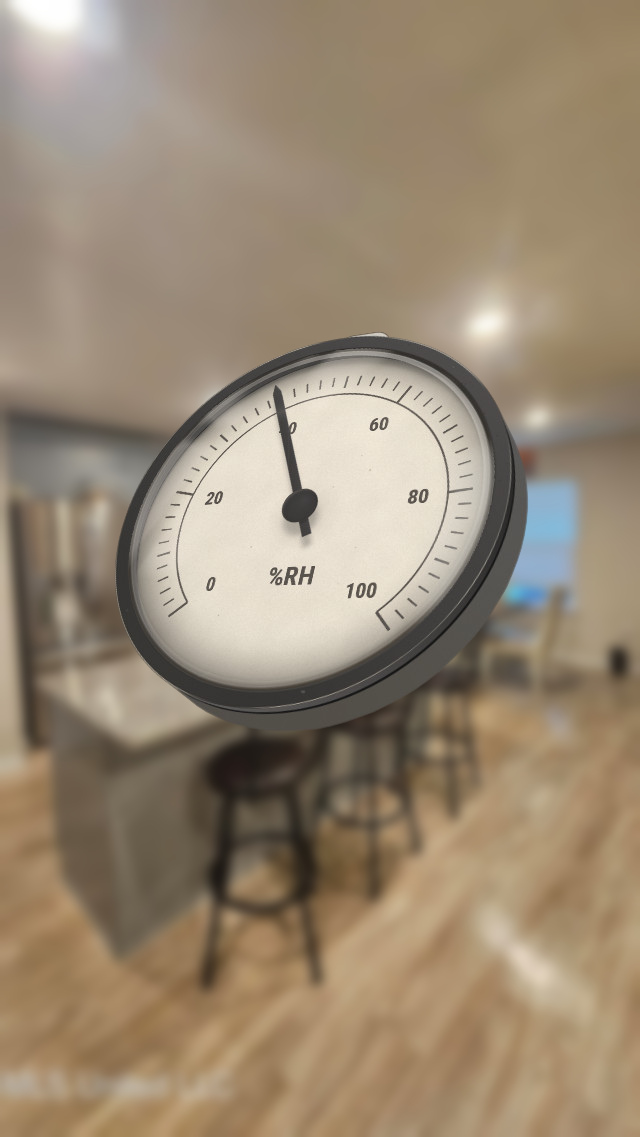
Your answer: 40 %
